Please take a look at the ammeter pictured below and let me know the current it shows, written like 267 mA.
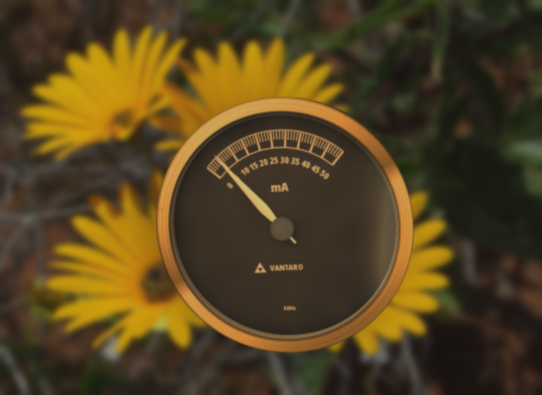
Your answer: 5 mA
